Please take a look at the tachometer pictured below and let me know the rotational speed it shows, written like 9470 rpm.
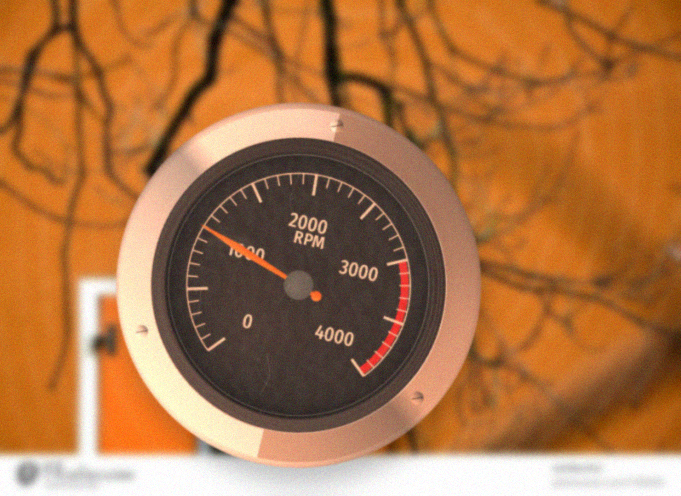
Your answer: 1000 rpm
